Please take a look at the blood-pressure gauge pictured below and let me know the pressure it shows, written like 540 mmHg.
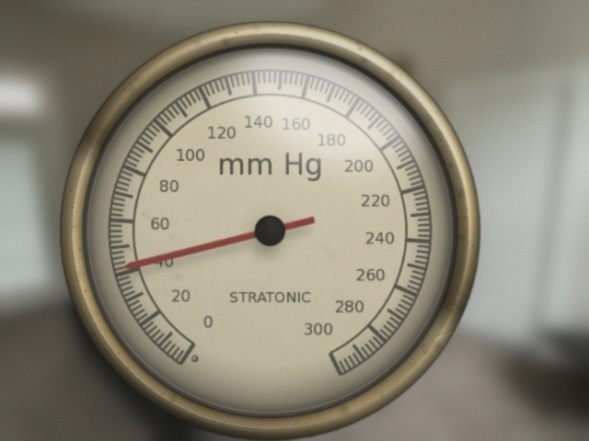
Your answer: 42 mmHg
